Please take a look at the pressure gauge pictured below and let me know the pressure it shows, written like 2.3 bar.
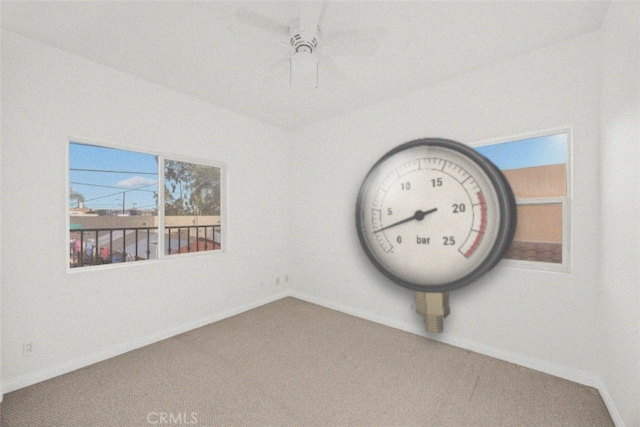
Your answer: 2.5 bar
